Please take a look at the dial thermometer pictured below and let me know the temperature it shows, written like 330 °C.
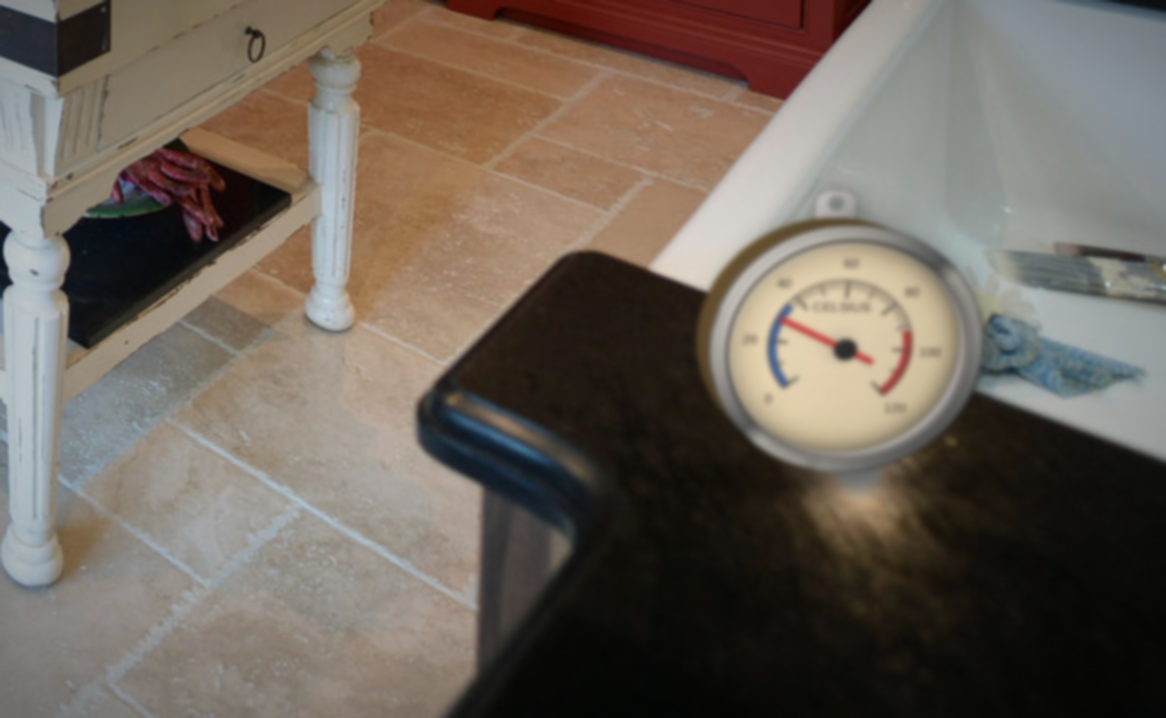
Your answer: 30 °C
